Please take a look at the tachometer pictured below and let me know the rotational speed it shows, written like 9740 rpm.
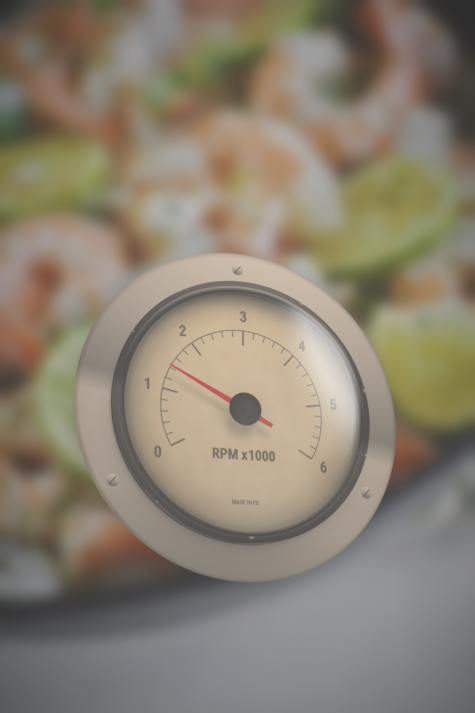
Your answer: 1400 rpm
